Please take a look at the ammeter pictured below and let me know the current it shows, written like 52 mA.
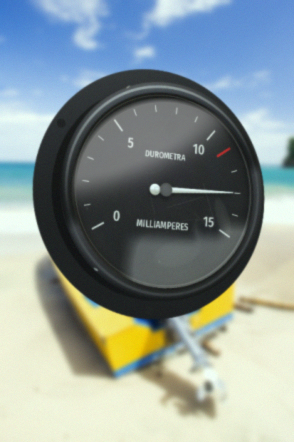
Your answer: 13 mA
